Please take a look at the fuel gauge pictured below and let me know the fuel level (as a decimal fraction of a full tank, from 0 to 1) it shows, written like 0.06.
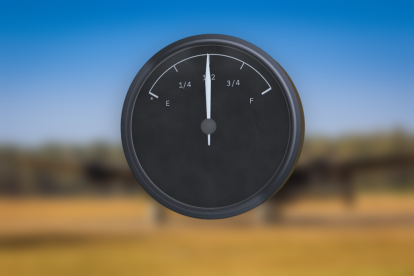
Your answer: 0.5
